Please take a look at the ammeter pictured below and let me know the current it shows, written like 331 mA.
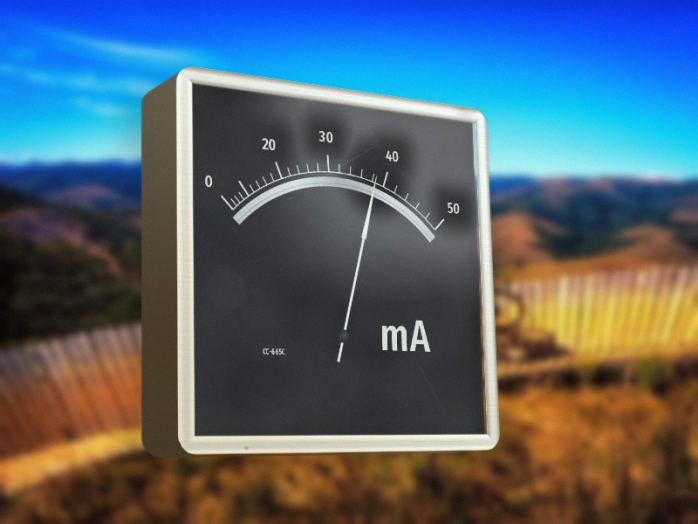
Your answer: 38 mA
